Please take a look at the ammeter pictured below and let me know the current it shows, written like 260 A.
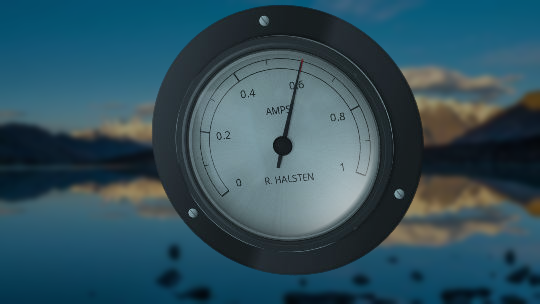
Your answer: 0.6 A
